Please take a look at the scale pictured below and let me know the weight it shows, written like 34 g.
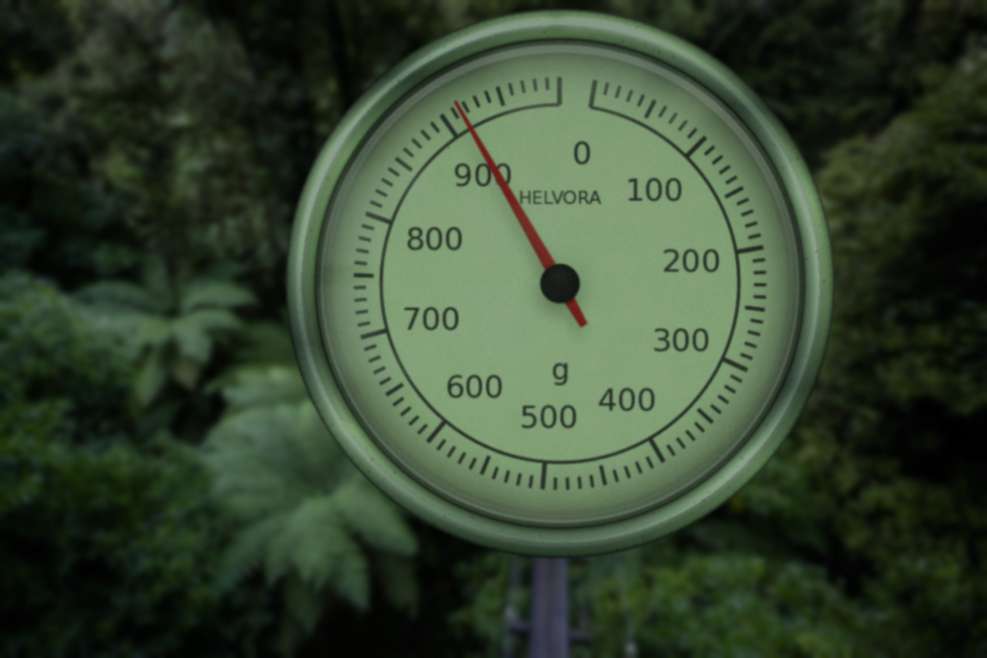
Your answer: 915 g
